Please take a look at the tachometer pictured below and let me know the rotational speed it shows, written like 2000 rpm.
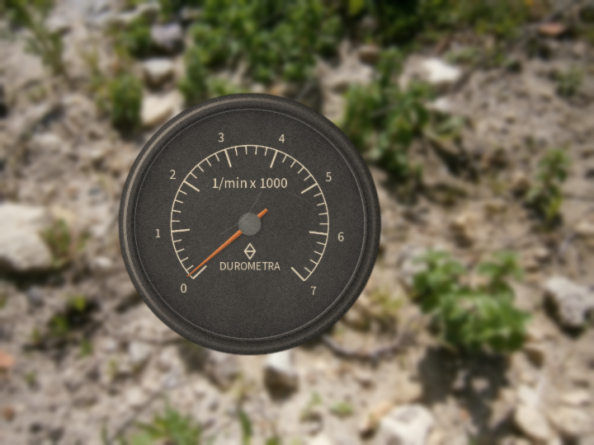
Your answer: 100 rpm
